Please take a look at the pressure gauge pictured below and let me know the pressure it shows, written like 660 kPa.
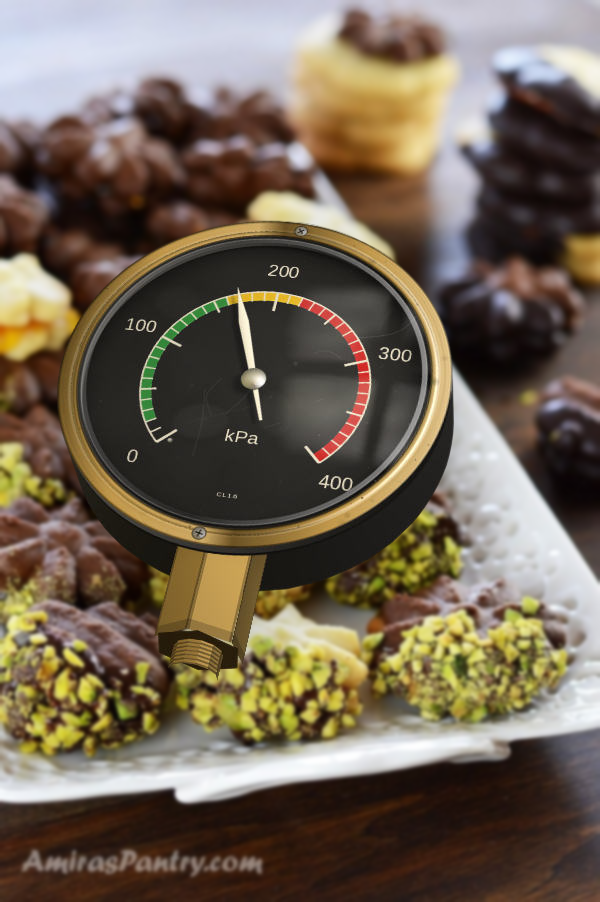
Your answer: 170 kPa
